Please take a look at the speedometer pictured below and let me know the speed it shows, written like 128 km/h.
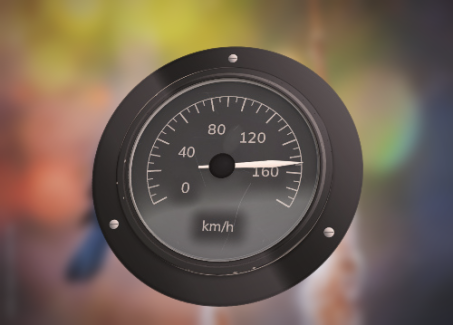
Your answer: 155 km/h
